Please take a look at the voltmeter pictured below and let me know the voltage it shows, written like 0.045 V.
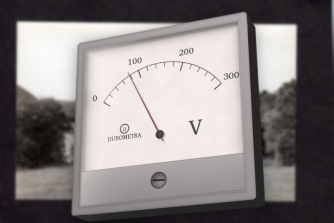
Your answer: 80 V
